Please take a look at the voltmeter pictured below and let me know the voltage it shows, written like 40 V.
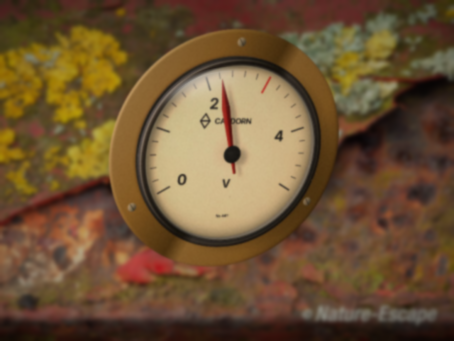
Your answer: 2.2 V
